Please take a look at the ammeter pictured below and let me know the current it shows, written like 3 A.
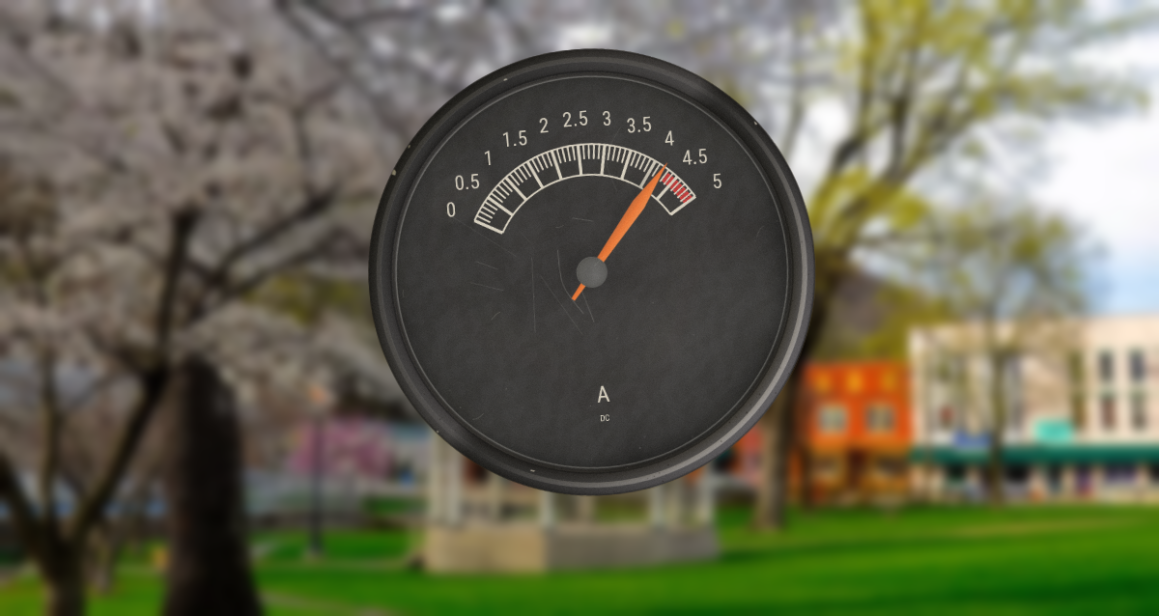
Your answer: 4.2 A
